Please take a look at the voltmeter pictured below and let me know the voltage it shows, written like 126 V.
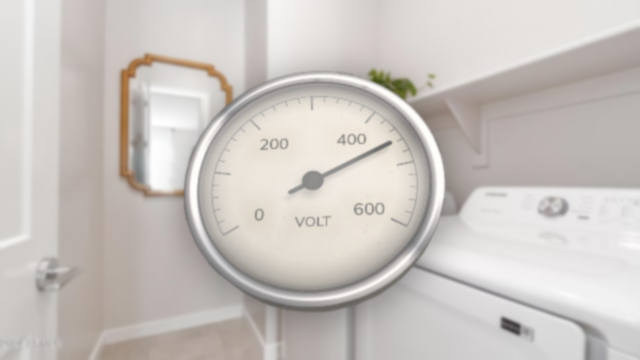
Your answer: 460 V
